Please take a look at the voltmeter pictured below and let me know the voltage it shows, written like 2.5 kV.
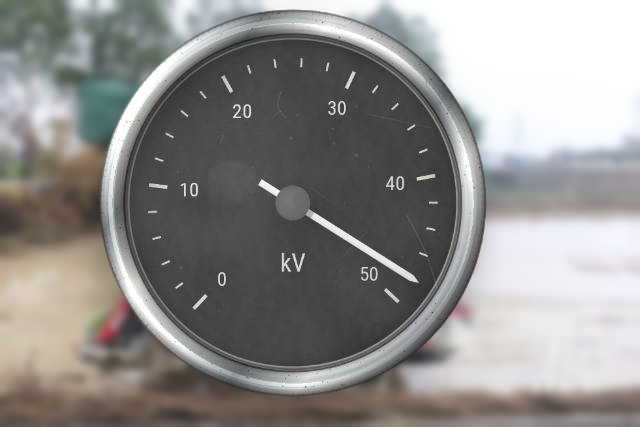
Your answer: 48 kV
